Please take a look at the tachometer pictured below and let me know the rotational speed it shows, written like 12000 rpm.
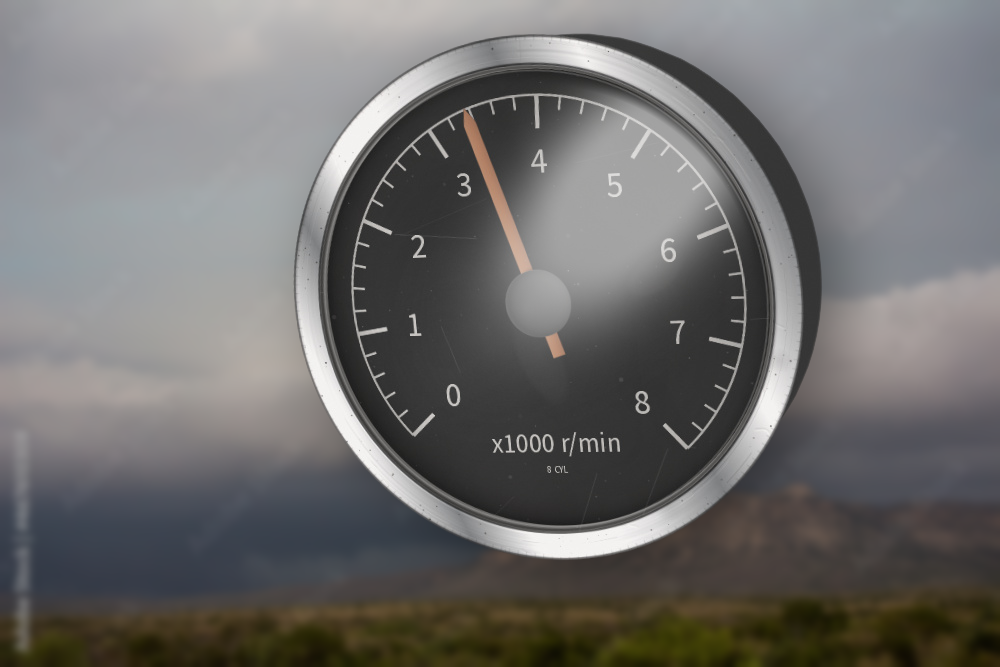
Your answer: 3400 rpm
